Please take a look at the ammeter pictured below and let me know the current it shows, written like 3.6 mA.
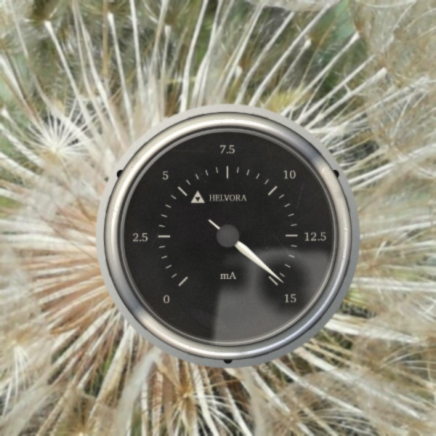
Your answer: 14.75 mA
